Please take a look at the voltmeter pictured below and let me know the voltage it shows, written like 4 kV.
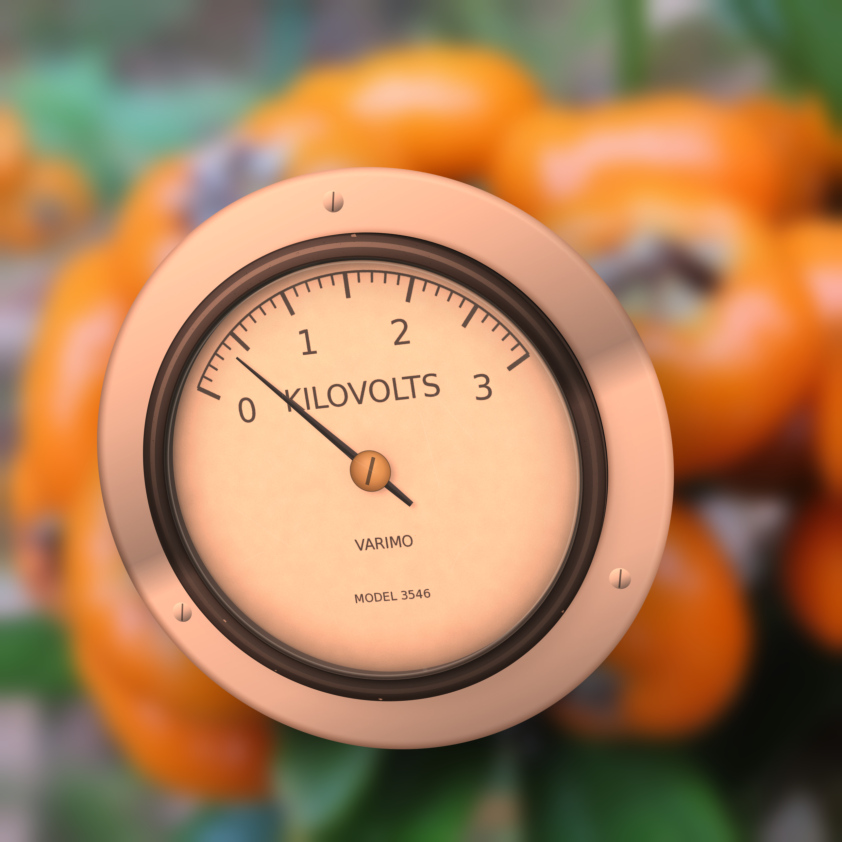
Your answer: 0.4 kV
